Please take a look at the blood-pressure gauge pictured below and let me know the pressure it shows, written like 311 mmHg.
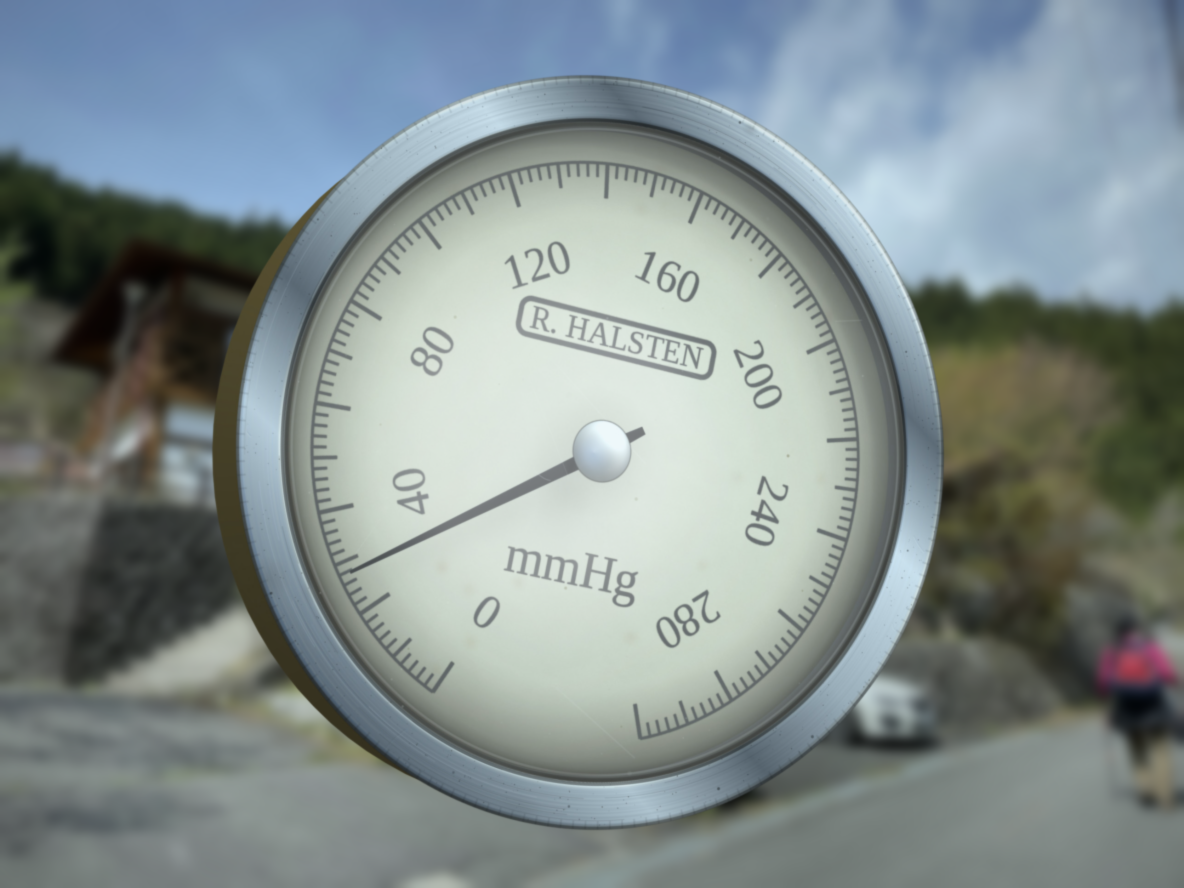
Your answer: 28 mmHg
